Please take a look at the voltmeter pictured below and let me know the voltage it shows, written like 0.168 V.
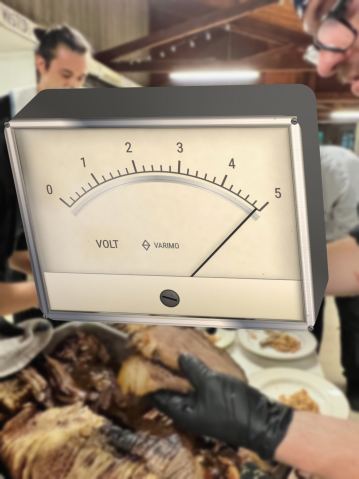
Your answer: 4.9 V
